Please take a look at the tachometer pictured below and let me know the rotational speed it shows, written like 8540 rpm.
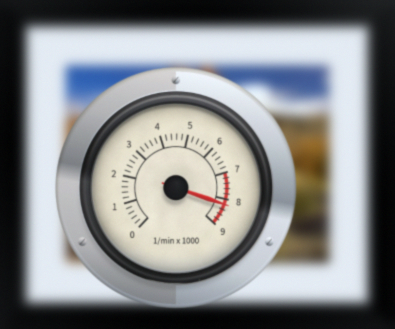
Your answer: 8200 rpm
